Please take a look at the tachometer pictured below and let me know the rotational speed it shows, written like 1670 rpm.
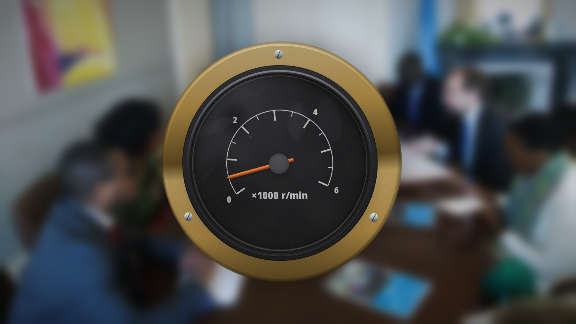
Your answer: 500 rpm
